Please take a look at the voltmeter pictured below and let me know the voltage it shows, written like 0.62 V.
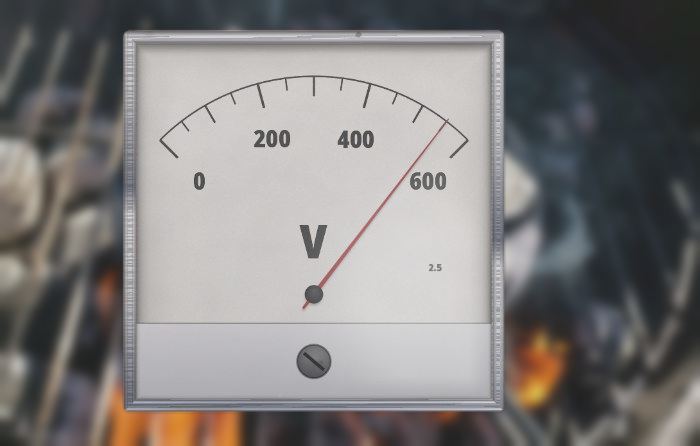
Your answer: 550 V
